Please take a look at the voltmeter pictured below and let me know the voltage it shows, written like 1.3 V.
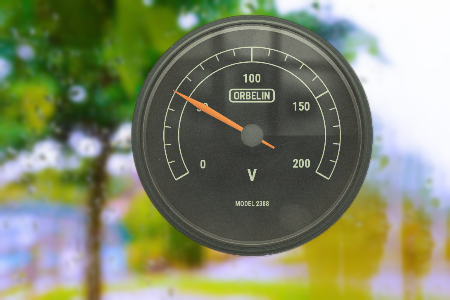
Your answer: 50 V
